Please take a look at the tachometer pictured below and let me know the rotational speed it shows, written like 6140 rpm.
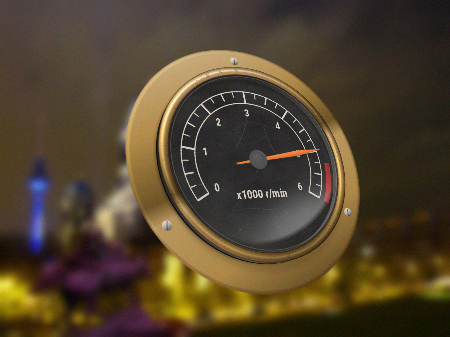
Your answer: 5000 rpm
